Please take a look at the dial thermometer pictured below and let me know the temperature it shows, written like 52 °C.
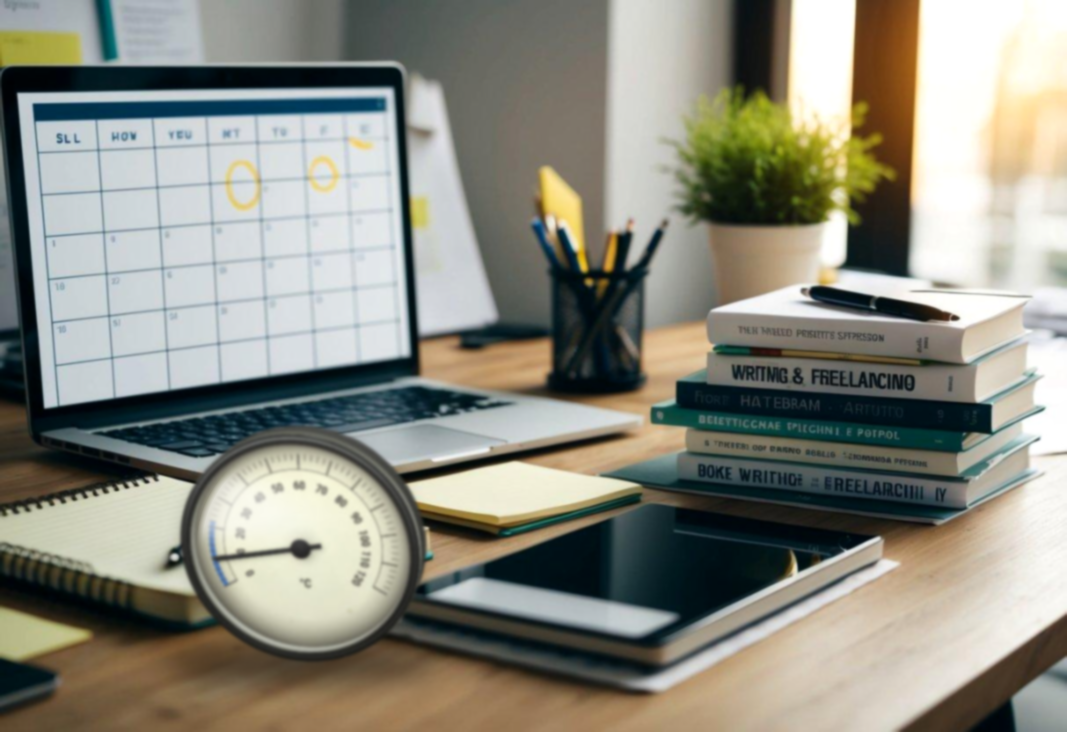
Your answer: 10 °C
